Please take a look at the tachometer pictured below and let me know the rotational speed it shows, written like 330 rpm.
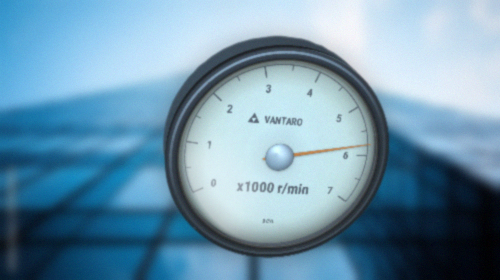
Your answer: 5750 rpm
